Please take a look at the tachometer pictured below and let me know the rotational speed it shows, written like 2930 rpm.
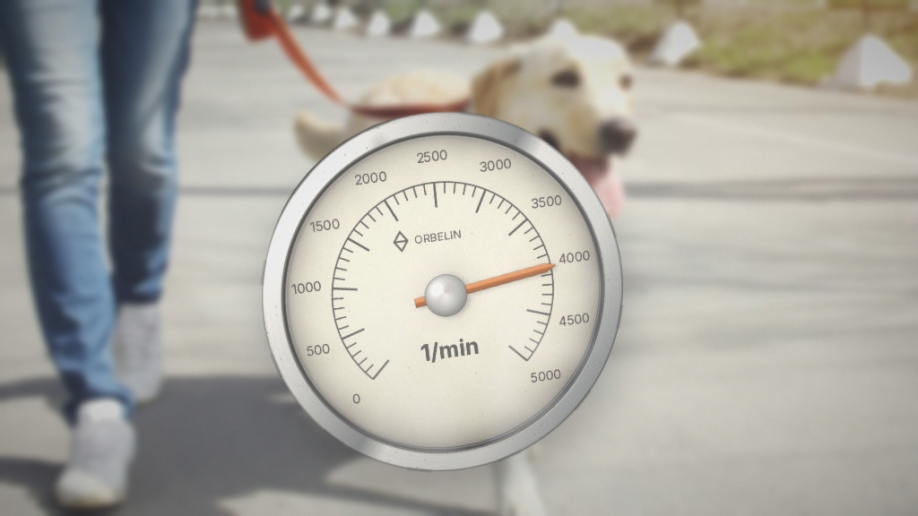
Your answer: 4000 rpm
